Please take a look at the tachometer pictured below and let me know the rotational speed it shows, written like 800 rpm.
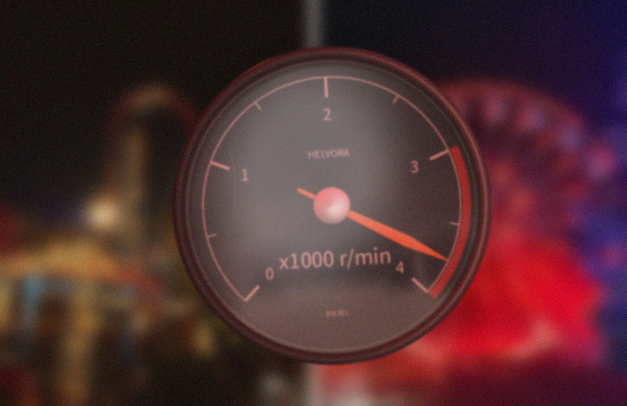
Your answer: 3750 rpm
